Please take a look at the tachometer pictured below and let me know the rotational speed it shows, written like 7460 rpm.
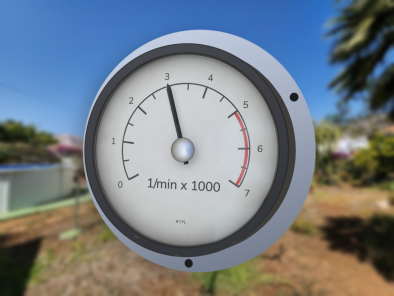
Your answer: 3000 rpm
